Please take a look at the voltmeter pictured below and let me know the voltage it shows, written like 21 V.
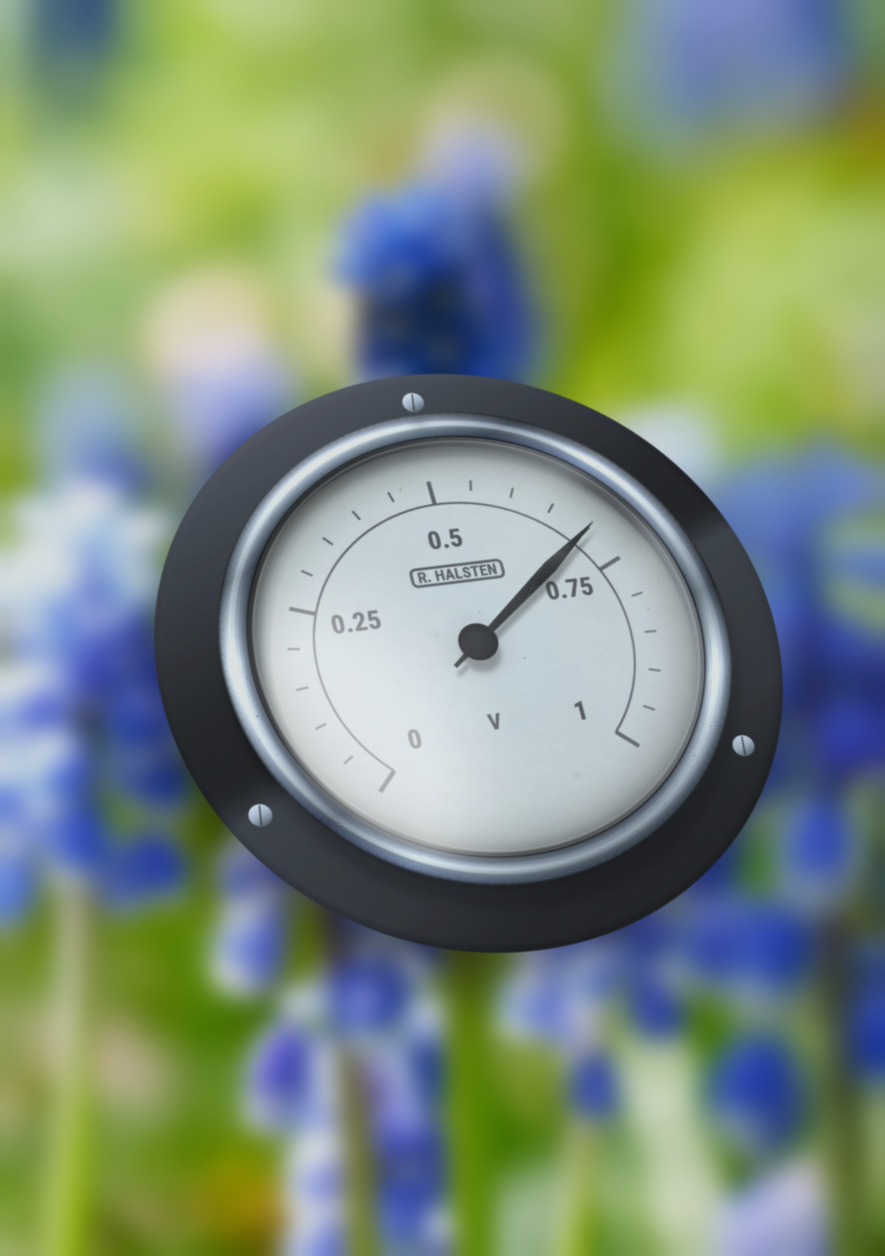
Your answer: 0.7 V
